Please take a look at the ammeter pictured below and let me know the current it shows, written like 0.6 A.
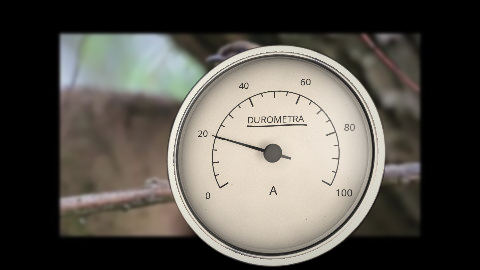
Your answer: 20 A
